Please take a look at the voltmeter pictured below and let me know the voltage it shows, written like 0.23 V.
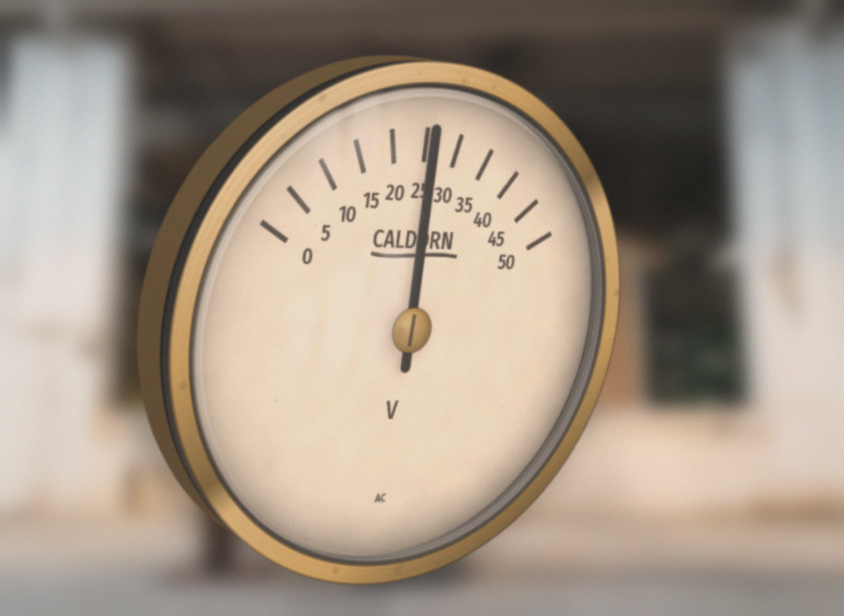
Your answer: 25 V
